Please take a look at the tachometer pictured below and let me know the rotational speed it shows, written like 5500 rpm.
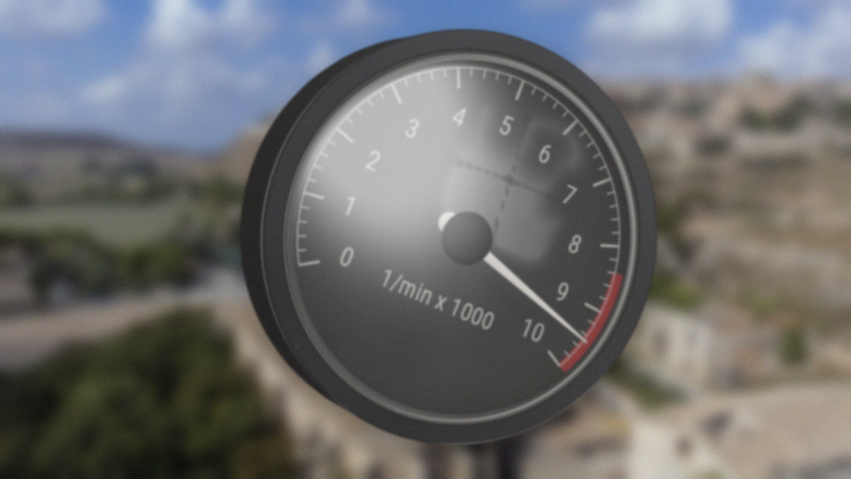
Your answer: 9500 rpm
